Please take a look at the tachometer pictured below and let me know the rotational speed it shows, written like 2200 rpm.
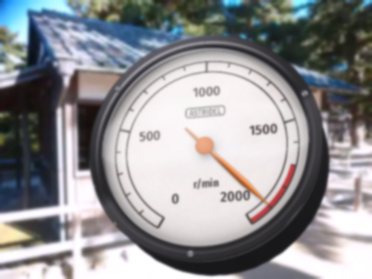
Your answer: 1900 rpm
